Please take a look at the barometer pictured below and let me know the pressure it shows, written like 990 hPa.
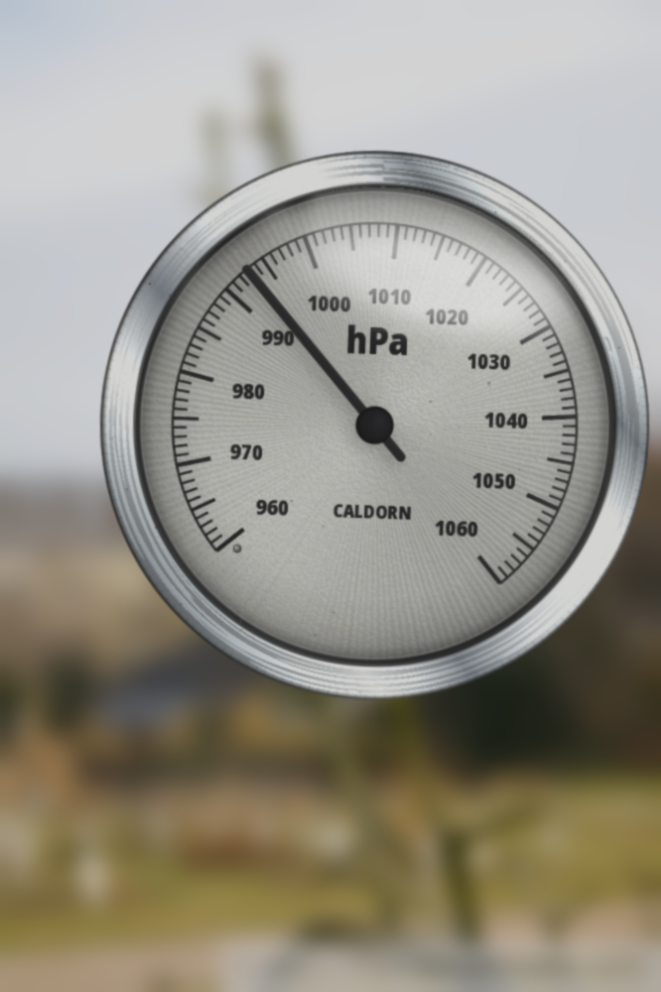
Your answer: 993 hPa
